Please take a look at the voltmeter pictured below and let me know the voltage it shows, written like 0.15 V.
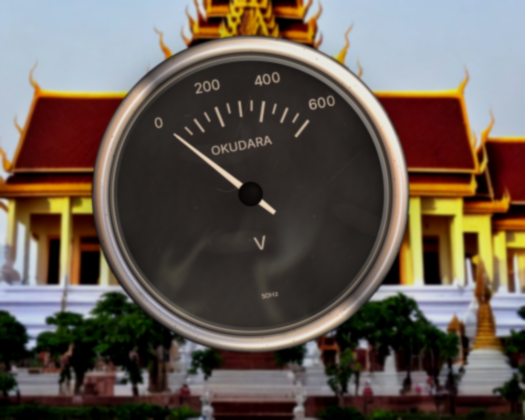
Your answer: 0 V
